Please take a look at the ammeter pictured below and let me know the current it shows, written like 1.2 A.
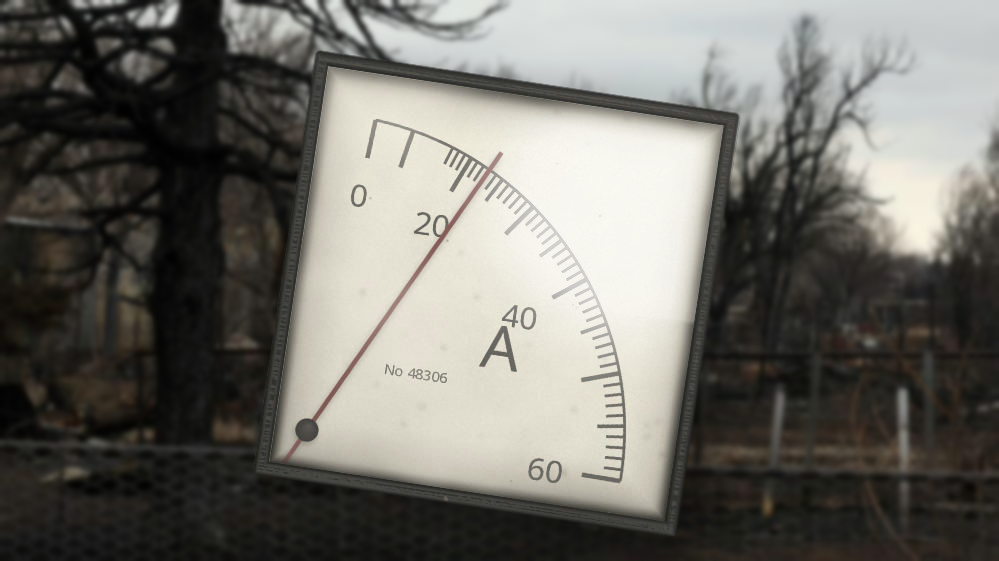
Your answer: 23 A
